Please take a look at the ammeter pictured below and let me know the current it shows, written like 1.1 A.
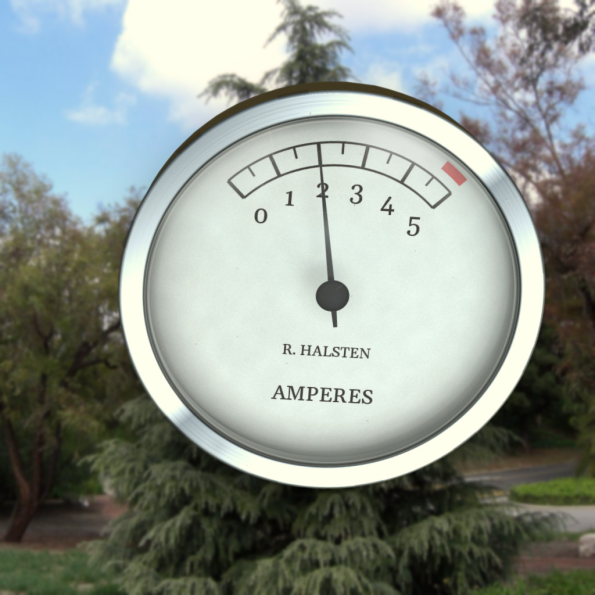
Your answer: 2 A
